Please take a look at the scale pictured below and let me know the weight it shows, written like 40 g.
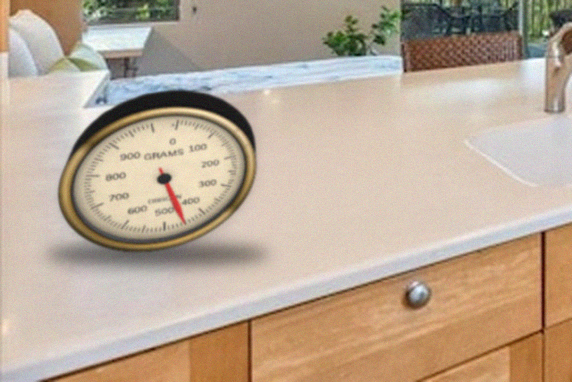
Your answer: 450 g
